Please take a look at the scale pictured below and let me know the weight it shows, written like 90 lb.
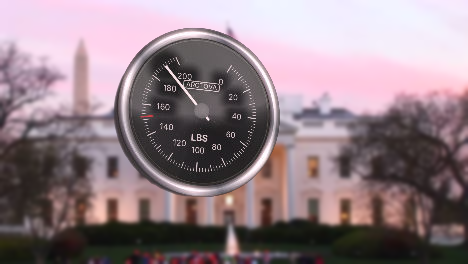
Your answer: 190 lb
